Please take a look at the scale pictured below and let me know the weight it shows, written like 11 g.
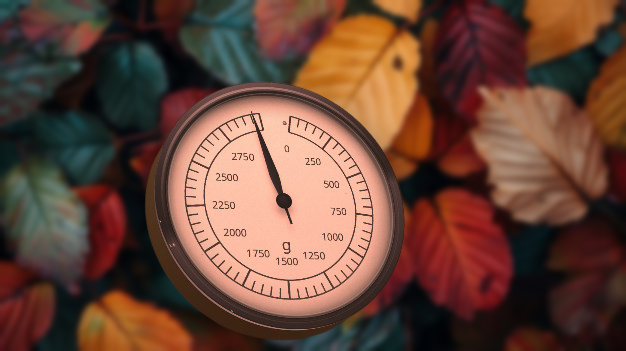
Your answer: 2950 g
